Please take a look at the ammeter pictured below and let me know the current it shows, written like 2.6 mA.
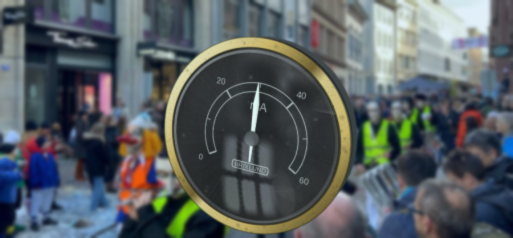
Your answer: 30 mA
